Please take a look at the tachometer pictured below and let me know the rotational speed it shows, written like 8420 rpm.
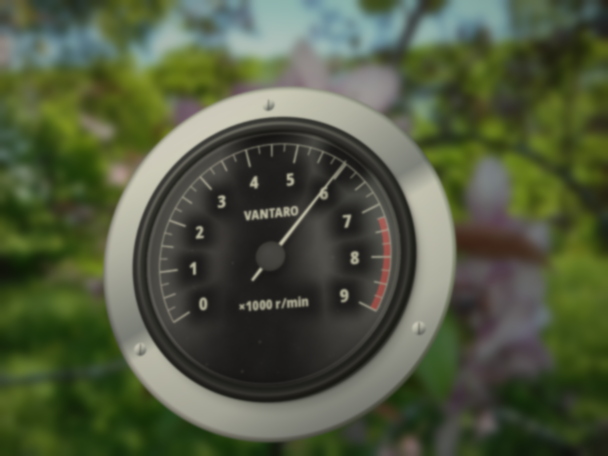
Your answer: 6000 rpm
